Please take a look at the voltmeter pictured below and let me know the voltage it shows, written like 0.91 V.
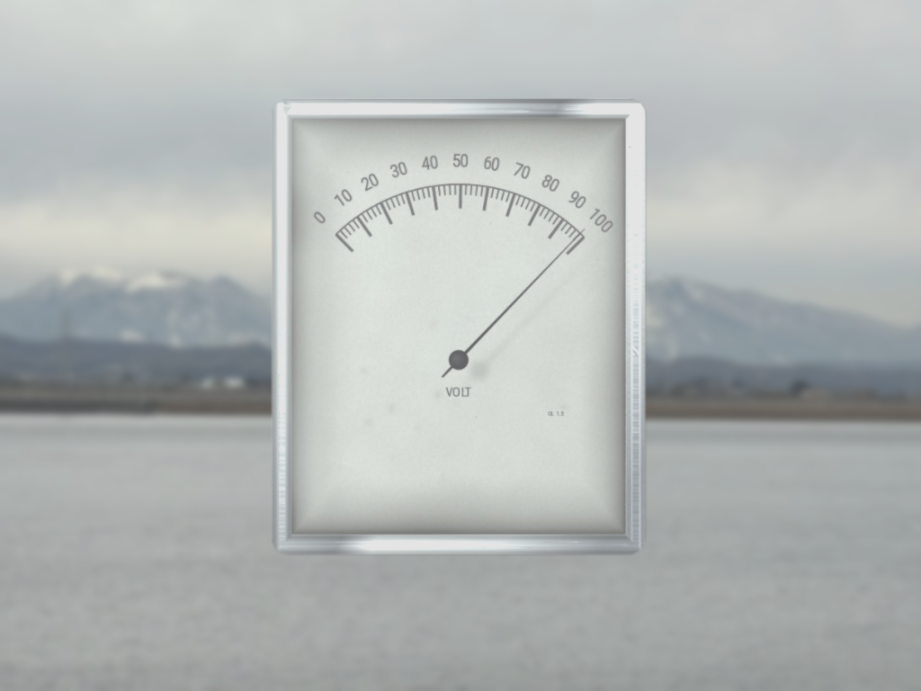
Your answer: 98 V
